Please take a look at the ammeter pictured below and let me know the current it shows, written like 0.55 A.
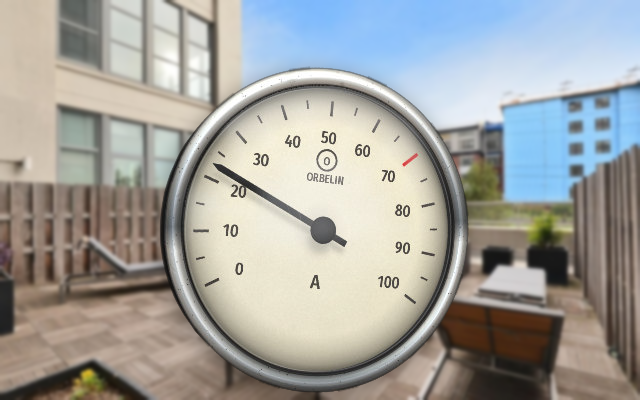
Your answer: 22.5 A
